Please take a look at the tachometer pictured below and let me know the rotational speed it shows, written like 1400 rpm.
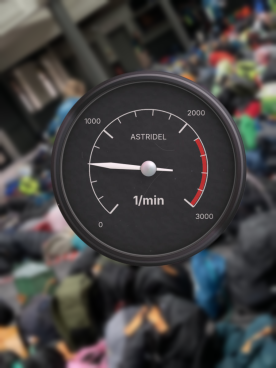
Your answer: 600 rpm
